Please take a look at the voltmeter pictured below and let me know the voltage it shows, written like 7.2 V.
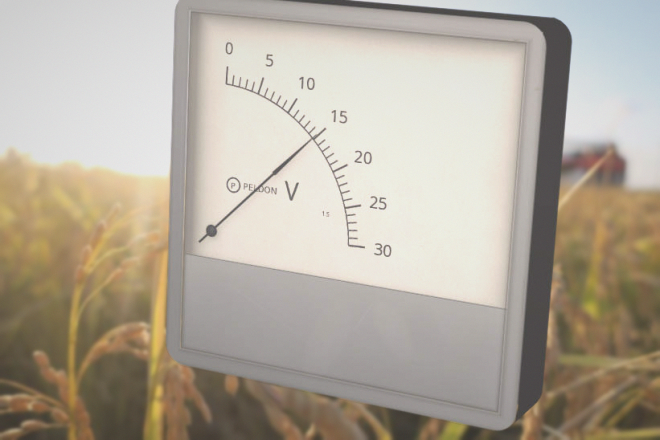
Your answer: 15 V
